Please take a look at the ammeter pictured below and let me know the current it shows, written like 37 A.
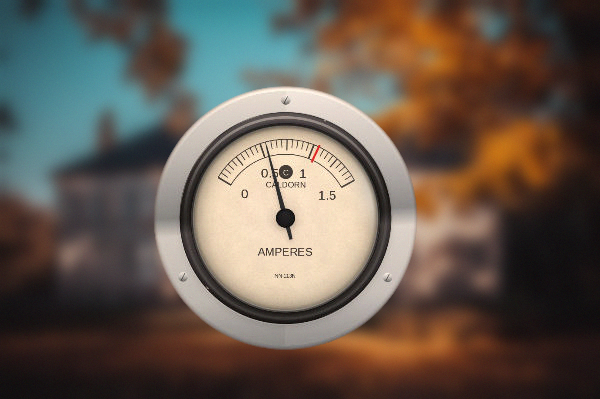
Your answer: 0.55 A
